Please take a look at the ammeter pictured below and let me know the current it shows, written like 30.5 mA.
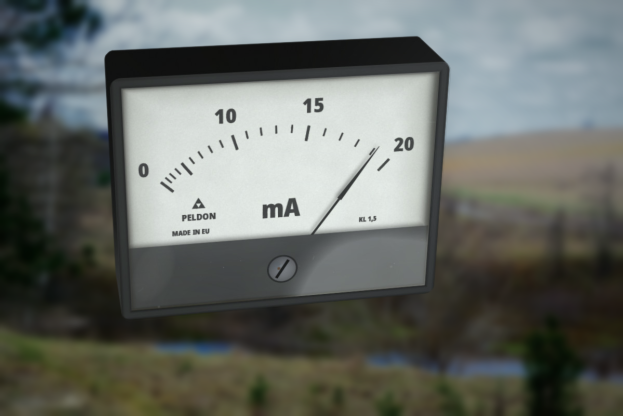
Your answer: 19 mA
